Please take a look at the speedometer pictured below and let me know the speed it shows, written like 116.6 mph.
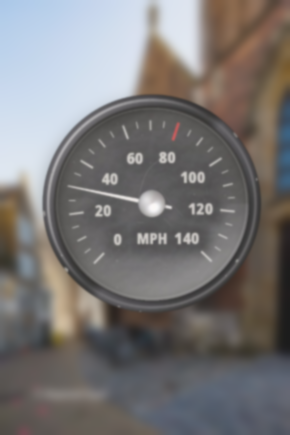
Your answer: 30 mph
